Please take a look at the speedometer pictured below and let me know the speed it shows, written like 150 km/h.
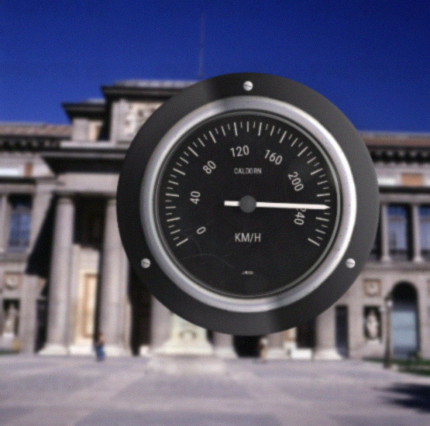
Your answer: 230 km/h
